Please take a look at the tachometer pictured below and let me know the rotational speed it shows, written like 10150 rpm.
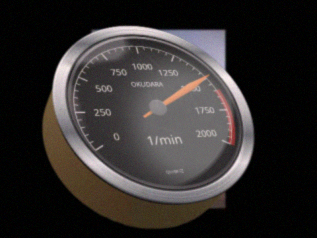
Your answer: 1500 rpm
